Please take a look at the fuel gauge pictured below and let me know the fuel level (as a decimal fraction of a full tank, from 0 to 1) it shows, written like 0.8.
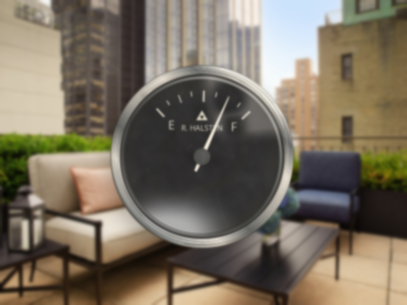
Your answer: 0.75
